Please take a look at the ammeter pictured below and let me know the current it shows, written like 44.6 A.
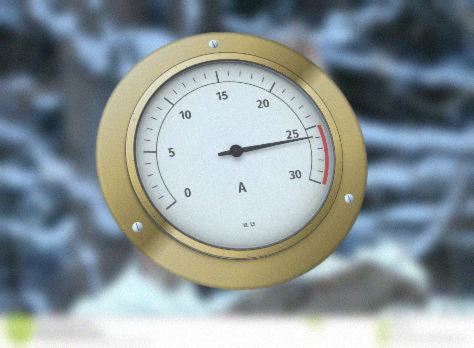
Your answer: 26 A
